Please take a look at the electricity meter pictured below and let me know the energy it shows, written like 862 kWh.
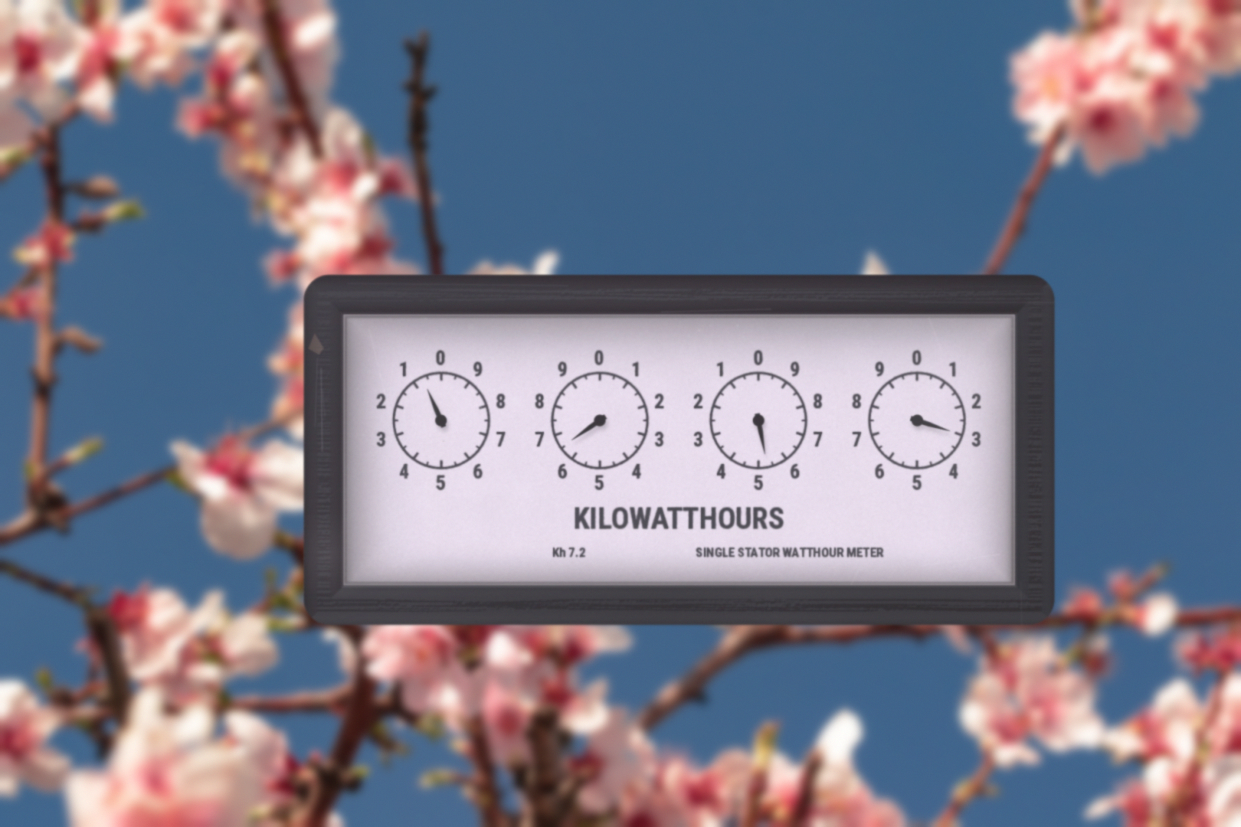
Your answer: 653 kWh
